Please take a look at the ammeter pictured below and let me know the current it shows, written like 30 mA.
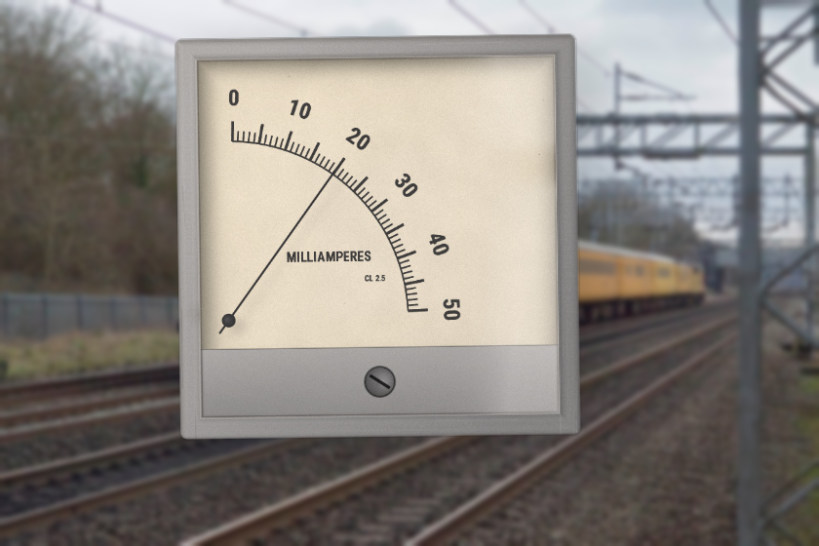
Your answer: 20 mA
